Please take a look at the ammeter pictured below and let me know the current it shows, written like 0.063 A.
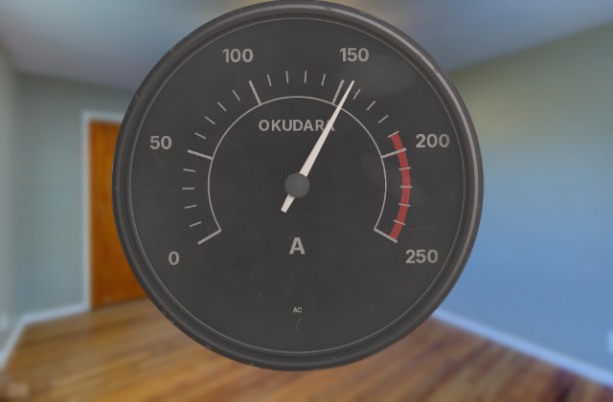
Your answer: 155 A
